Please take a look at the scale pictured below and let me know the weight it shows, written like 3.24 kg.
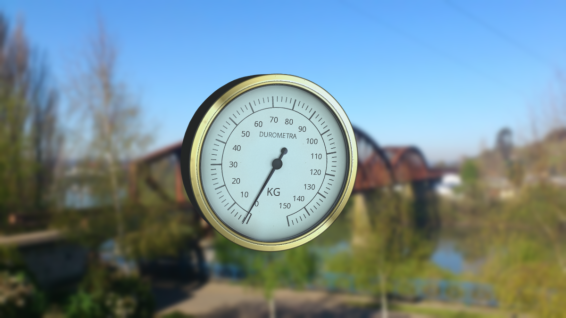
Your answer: 2 kg
